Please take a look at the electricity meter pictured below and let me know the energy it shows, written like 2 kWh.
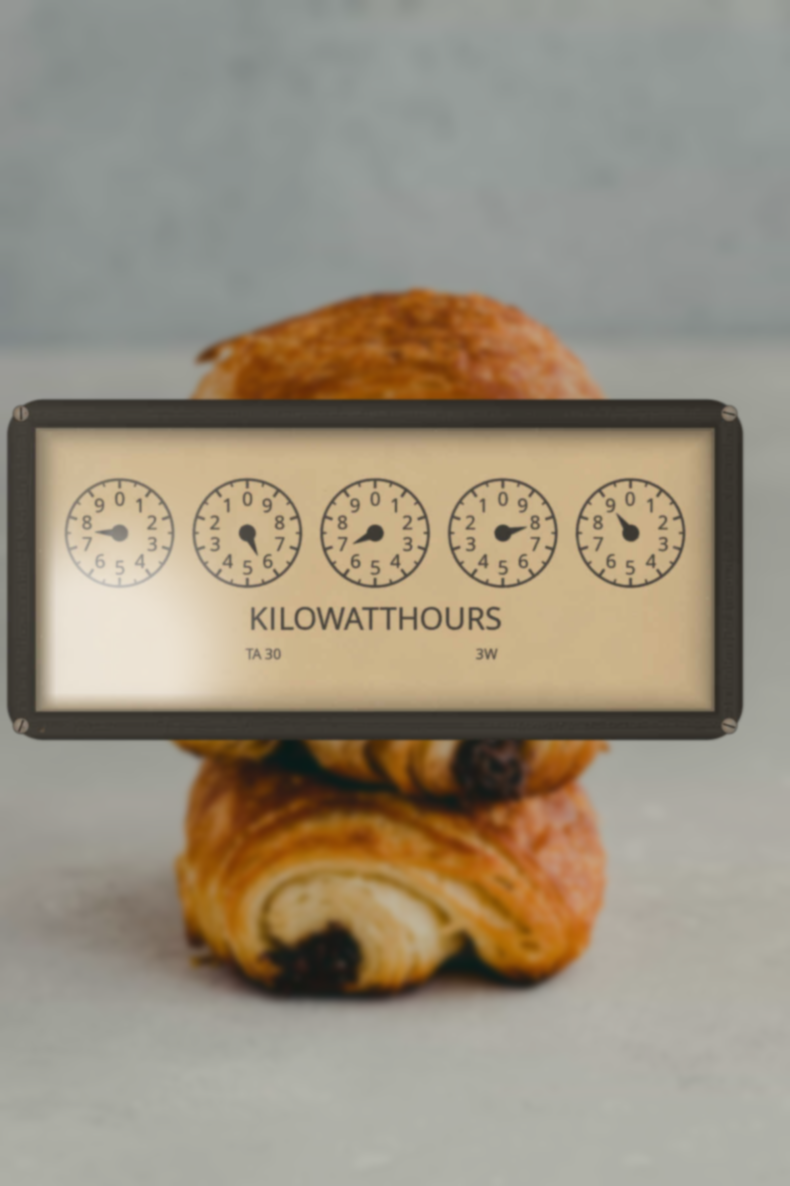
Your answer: 75679 kWh
